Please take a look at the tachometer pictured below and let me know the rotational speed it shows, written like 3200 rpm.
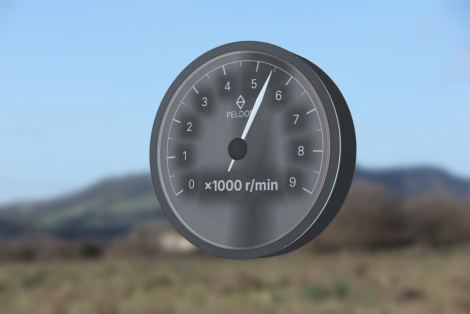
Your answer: 5500 rpm
